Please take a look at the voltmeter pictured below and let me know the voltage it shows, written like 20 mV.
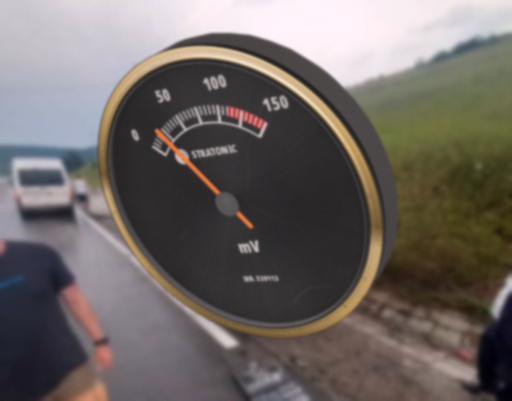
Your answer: 25 mV
